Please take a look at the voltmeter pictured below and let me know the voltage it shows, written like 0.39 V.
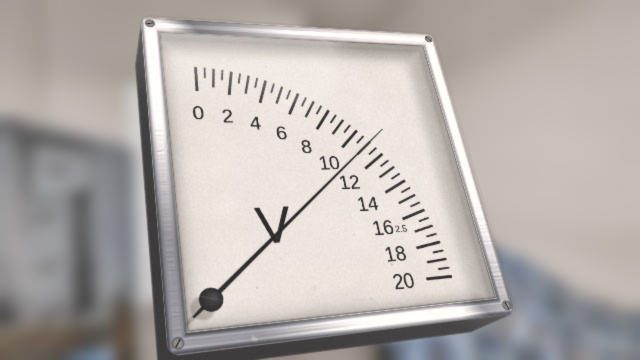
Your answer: 11 V
